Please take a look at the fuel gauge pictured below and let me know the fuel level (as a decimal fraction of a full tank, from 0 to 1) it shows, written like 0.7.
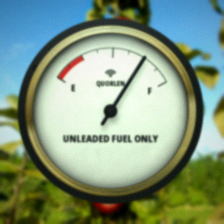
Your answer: 0.75
